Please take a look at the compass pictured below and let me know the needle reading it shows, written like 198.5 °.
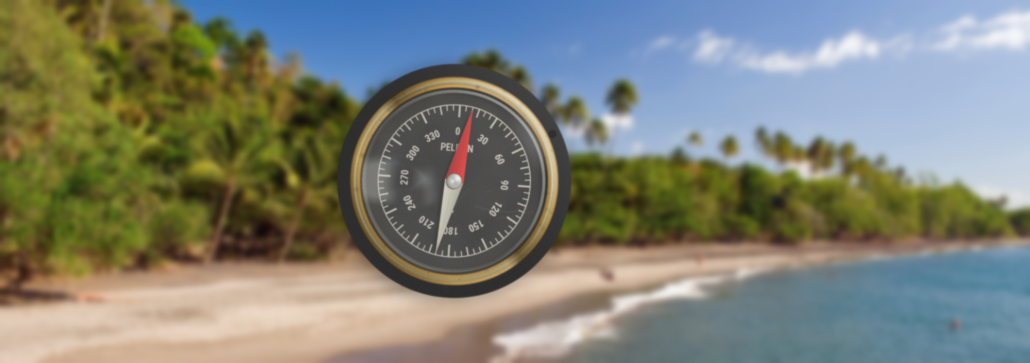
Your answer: 10 °
